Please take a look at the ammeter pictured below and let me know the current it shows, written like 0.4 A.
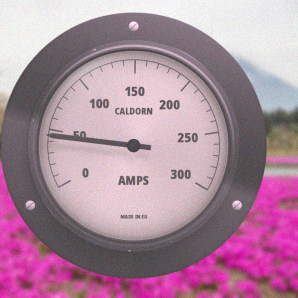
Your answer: 45 A
